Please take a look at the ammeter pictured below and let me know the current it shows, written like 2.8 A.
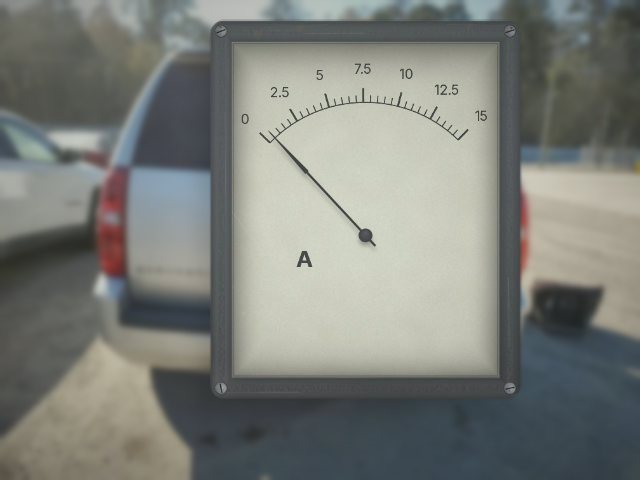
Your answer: 0.5 A
